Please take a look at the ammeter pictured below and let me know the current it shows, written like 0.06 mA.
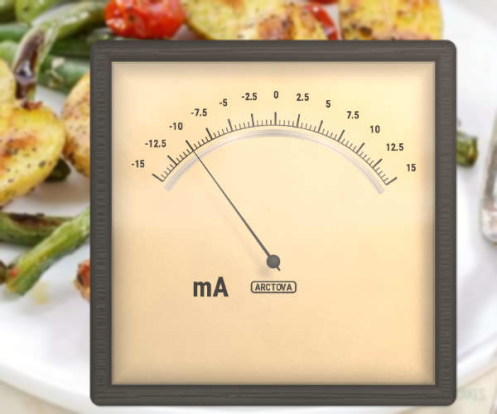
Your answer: -10 mA
